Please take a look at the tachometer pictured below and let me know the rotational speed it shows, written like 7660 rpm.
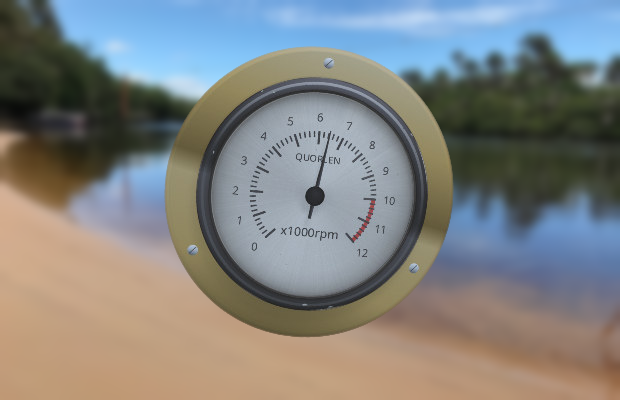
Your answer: 6400 rpm
